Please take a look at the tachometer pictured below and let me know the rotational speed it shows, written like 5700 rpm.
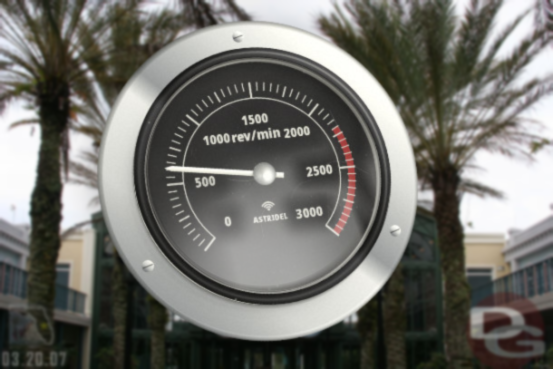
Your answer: 600 rpm
